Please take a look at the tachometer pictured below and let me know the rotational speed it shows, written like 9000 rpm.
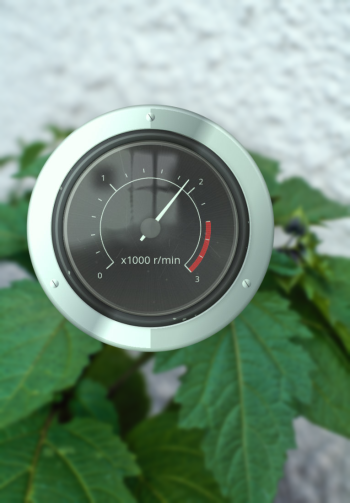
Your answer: 1900 rpm
